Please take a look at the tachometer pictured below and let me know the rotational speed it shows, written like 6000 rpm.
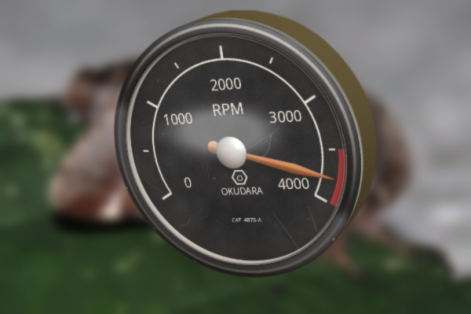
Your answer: 3750 rpm
